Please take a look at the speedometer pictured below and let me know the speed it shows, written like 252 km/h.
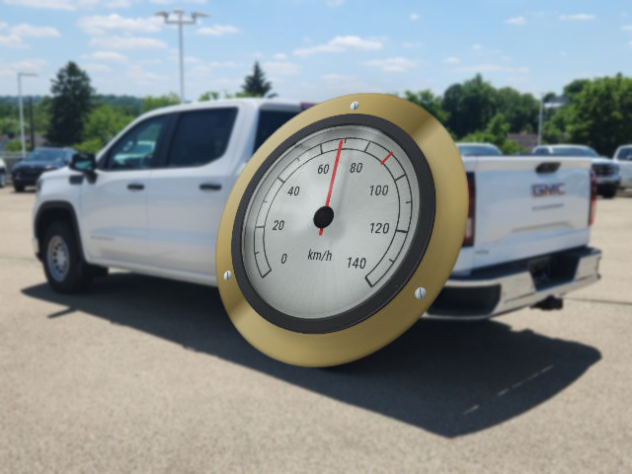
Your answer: 70 km/h
